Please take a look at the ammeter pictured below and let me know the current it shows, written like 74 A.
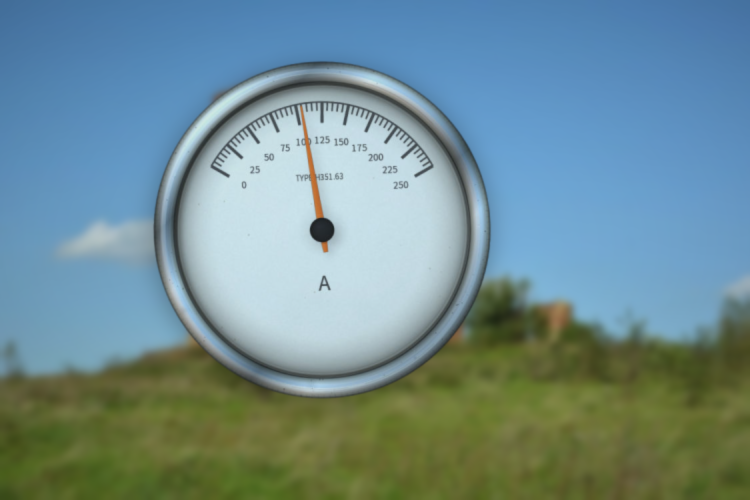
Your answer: 105 A
